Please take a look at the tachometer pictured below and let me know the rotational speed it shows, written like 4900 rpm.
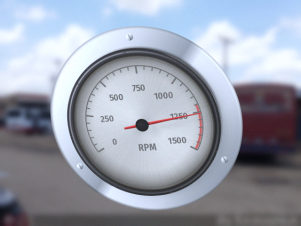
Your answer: 1250 rpm
